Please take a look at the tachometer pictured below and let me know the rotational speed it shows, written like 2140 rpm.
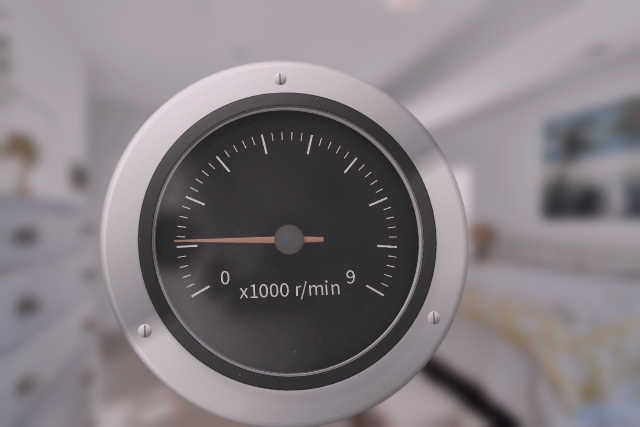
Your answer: 1100 rpm
